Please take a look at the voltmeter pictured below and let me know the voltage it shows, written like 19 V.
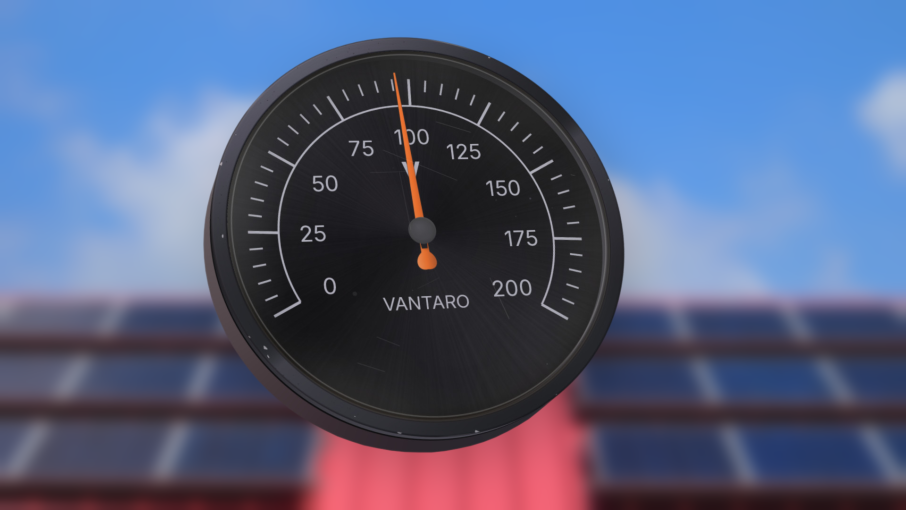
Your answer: 95 V
